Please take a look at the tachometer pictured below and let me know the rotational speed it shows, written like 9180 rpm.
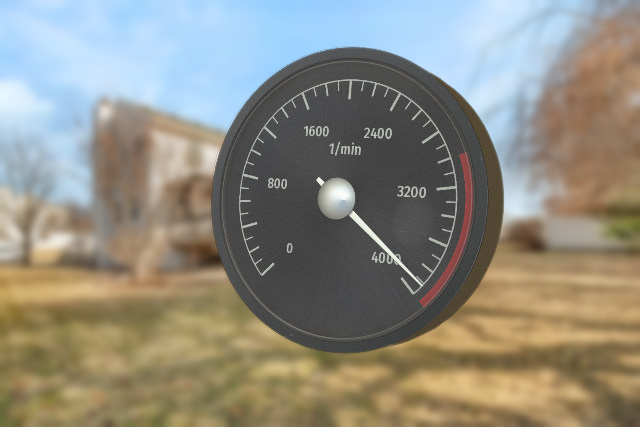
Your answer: 3900 rpm
